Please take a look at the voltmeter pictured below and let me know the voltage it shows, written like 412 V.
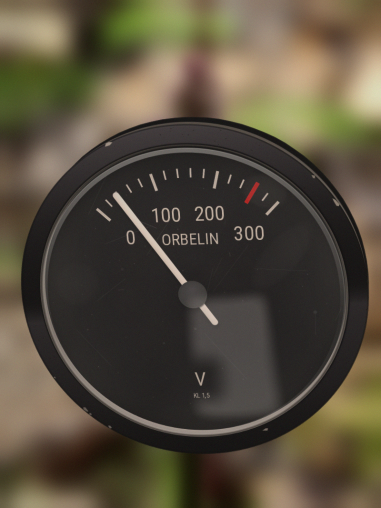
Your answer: 40 V
